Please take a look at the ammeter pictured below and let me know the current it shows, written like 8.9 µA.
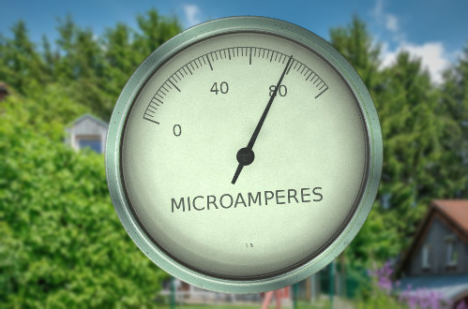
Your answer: 78 µA
